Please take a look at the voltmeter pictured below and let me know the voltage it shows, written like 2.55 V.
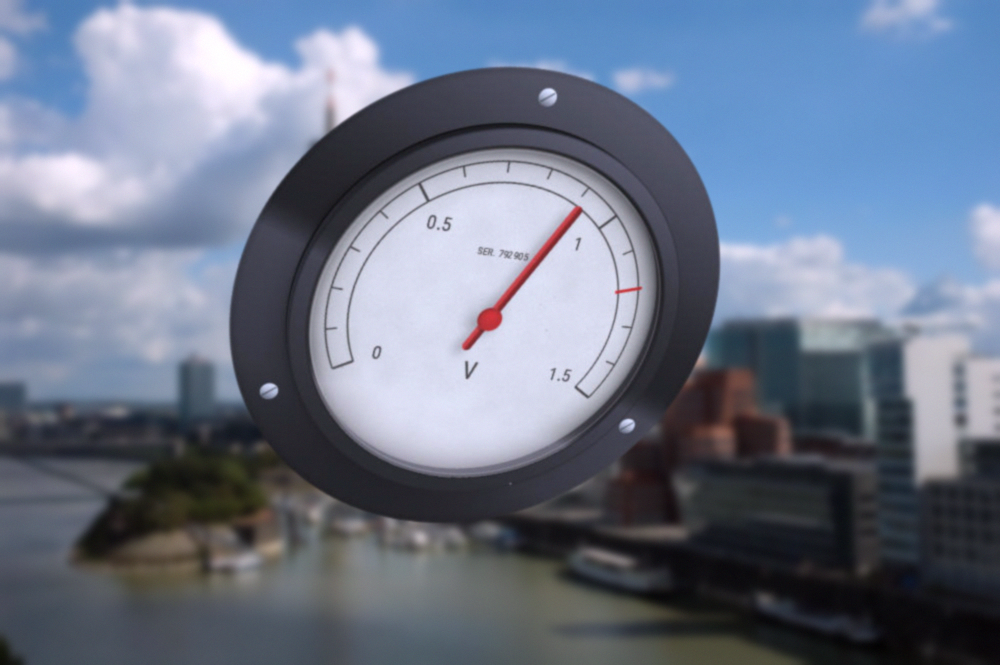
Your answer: 0.9 V
